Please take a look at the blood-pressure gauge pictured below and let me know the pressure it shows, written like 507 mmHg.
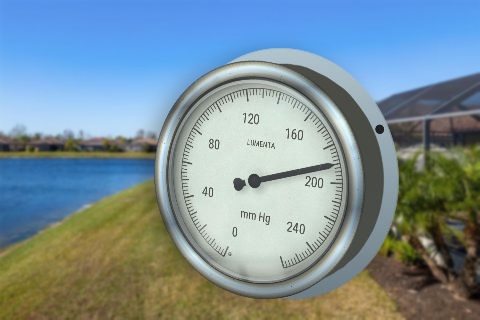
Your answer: 190 mmHg
